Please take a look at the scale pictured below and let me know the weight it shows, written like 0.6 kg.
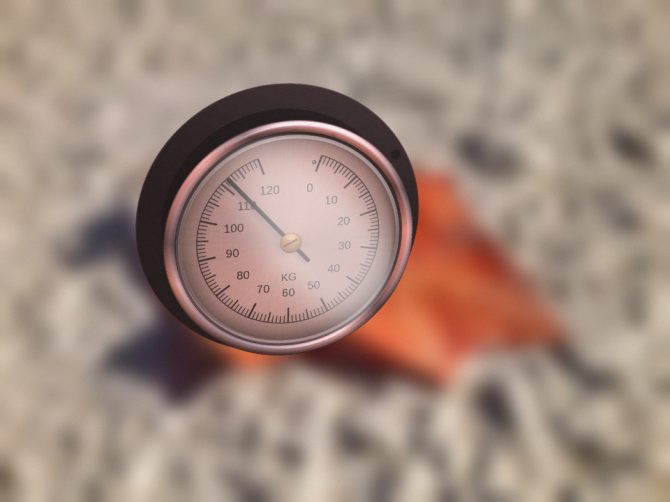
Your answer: 112 kg
